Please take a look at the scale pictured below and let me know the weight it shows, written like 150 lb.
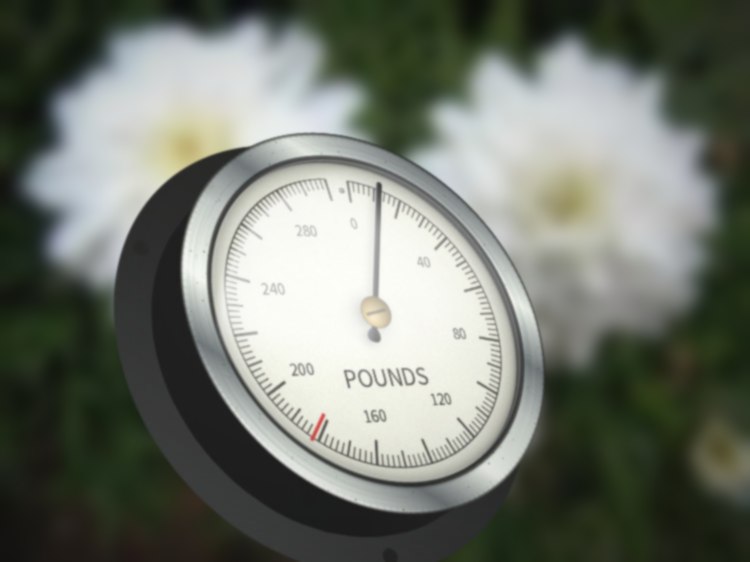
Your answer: 10 lb
